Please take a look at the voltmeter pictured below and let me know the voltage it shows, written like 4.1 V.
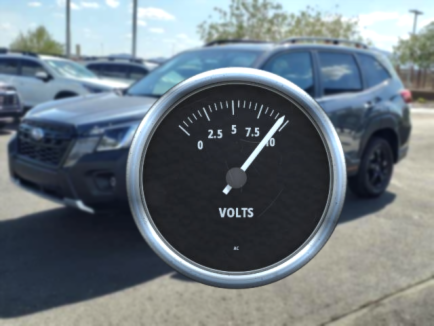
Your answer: 9.5 V
